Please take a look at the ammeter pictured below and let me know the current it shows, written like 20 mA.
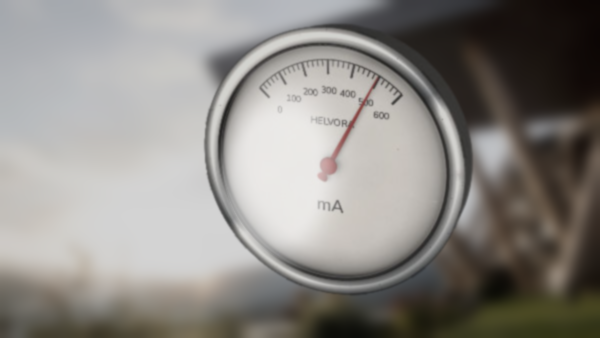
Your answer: 500 mA
